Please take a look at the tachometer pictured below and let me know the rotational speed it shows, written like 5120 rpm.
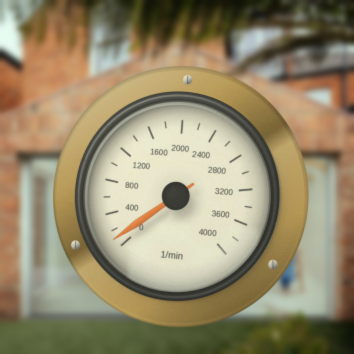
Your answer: 100 rpm
